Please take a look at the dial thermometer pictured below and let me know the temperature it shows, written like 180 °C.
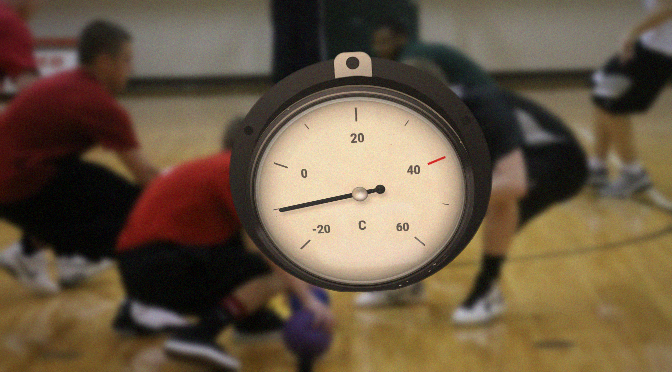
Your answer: -10 °C
